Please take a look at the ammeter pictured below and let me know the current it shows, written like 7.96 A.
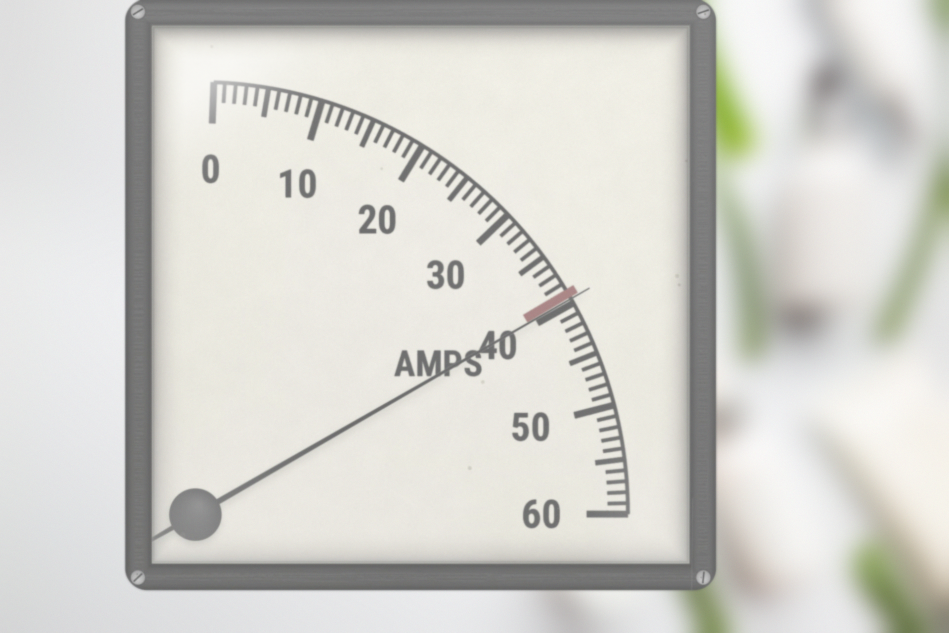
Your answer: 39.5 A
